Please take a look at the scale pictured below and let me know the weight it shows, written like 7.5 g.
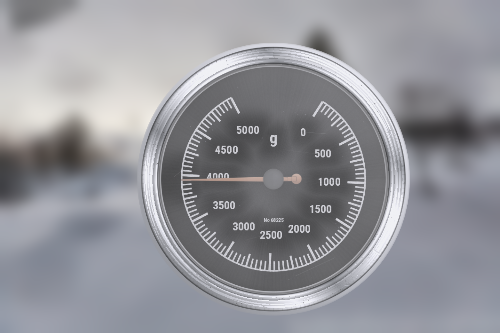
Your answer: 3950 g
